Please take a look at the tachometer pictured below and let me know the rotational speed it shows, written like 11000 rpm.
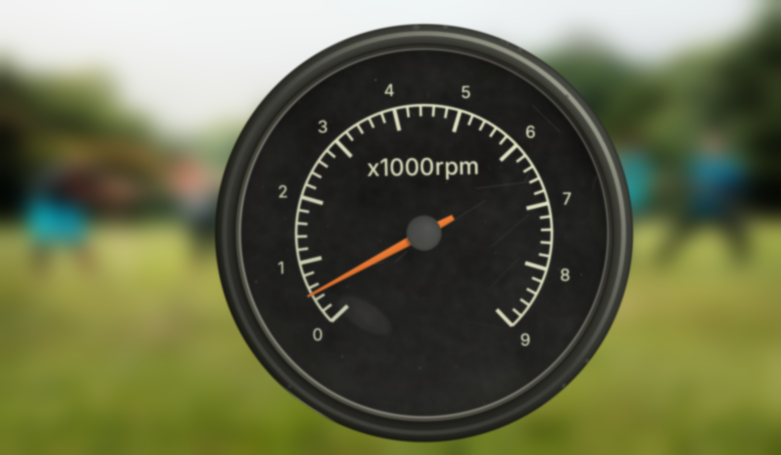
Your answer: 500 rpm
